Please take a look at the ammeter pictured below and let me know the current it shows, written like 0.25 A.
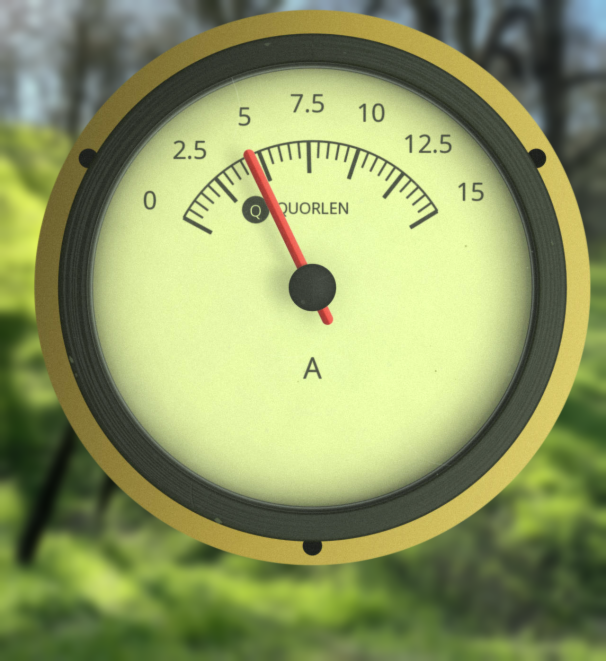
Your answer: 4.5 A
